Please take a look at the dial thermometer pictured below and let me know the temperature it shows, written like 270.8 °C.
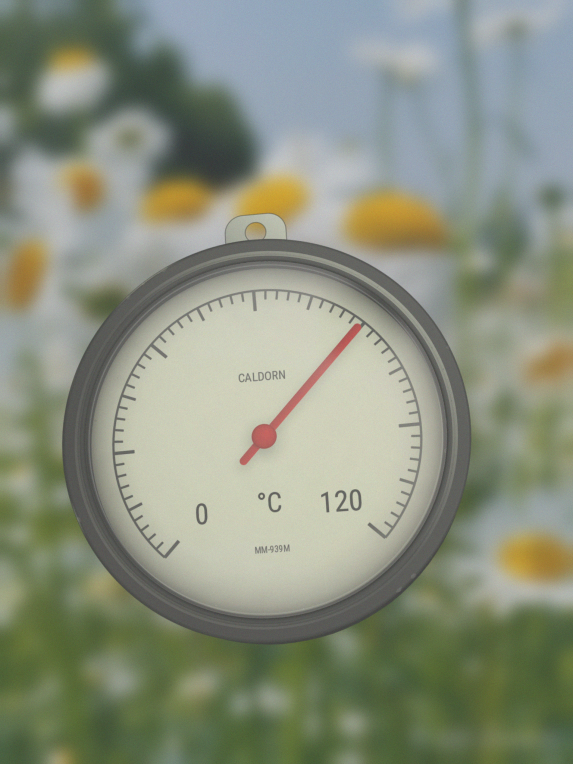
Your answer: 80 °C
